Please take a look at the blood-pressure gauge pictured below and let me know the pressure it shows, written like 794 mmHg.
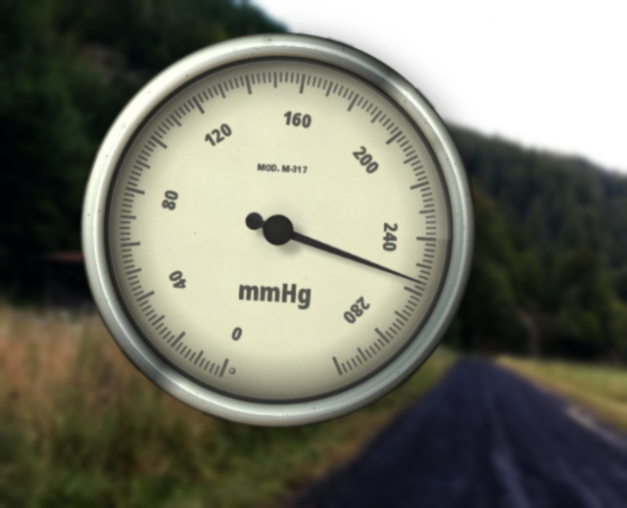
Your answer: 256 mmHg
